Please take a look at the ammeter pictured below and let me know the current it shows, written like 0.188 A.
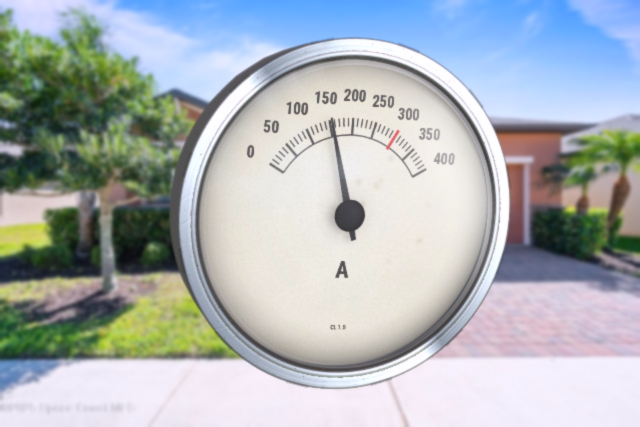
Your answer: 150 A
